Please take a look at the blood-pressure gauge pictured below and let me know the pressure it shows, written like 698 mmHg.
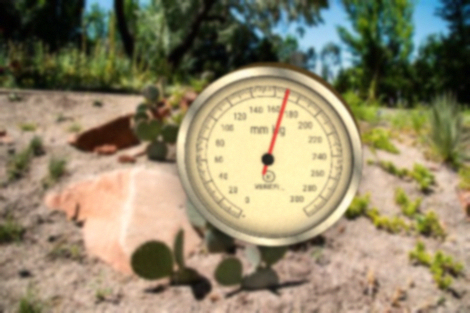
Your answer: 170 mmHg
